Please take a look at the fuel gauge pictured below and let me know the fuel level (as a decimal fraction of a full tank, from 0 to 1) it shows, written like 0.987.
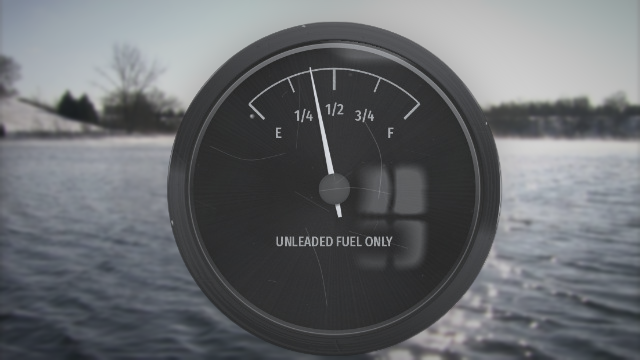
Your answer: 0.375
